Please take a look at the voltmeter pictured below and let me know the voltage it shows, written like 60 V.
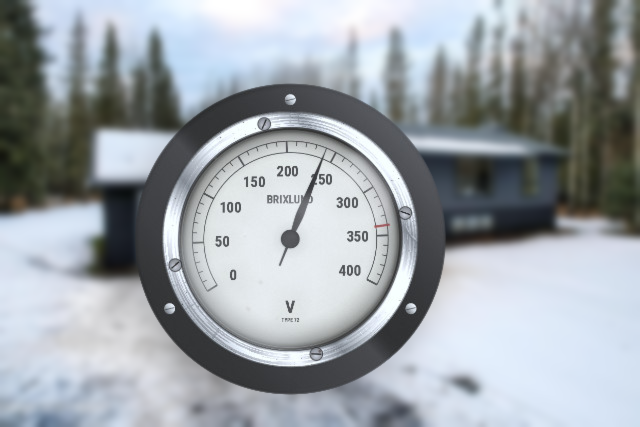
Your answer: 240 V
